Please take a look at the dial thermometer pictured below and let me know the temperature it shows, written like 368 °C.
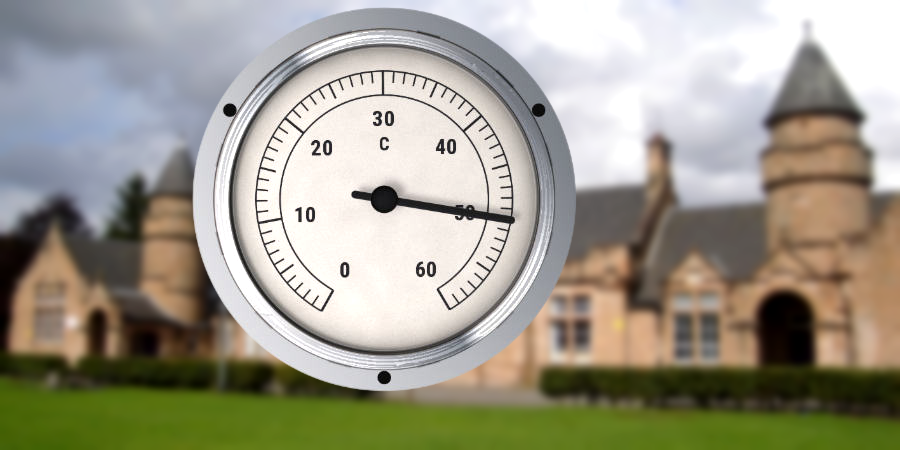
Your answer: 50 °C
